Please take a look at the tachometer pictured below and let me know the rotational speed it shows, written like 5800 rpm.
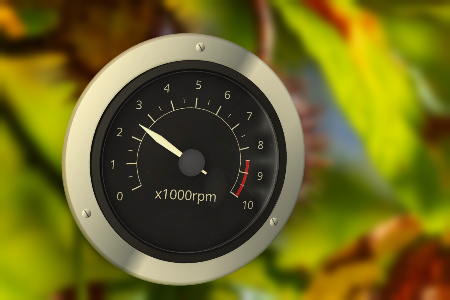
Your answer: 2500 rpm
